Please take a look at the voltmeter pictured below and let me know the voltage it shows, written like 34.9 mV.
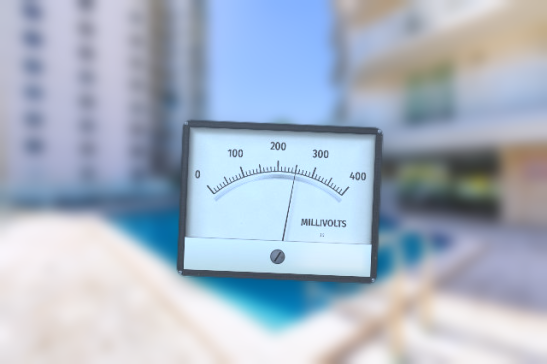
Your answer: 250 mV
